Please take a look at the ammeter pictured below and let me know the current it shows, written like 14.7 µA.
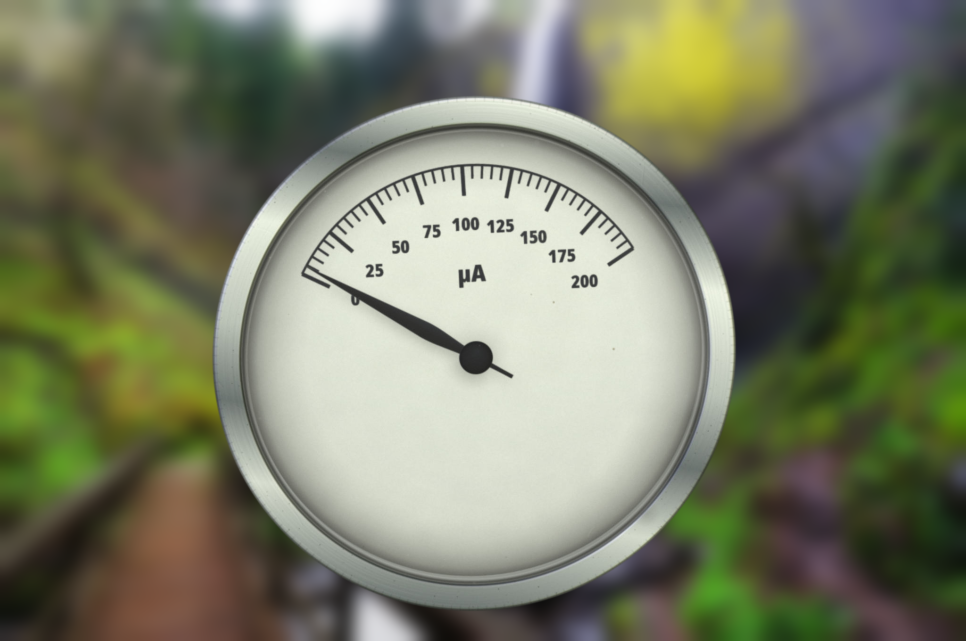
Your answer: 5 µA
